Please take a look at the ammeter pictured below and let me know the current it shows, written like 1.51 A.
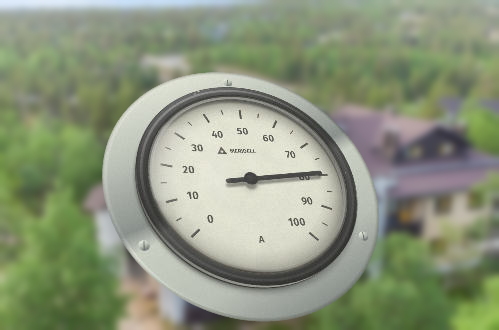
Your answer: 80 A
